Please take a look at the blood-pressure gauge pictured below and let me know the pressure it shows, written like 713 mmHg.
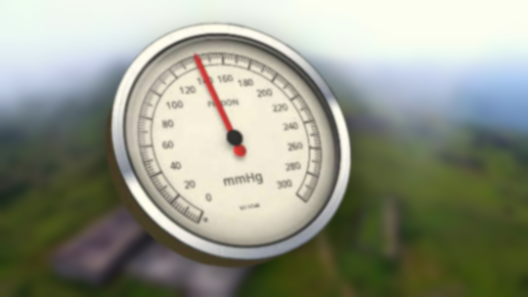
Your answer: 140 mmHg
